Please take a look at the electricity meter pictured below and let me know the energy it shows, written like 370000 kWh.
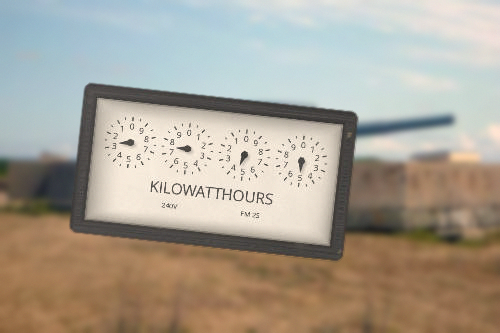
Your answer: 2745 kWh
